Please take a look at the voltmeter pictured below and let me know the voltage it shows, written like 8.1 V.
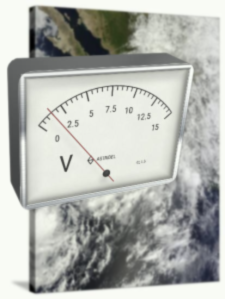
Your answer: 1.5 V
